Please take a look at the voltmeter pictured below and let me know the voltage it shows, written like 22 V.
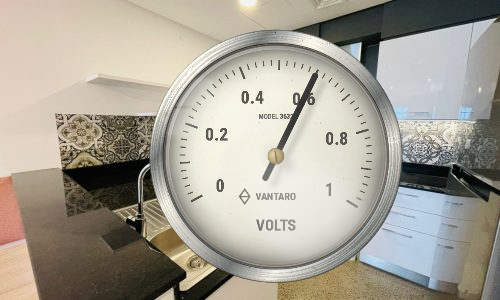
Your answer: 0.6 V
